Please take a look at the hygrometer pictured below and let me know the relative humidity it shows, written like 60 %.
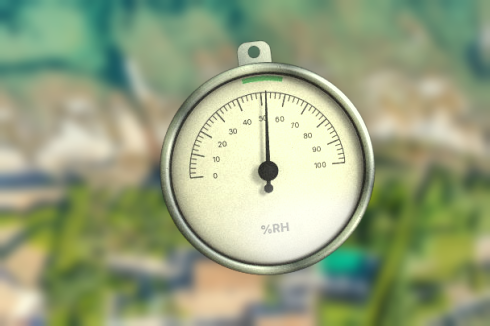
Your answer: 52 %
